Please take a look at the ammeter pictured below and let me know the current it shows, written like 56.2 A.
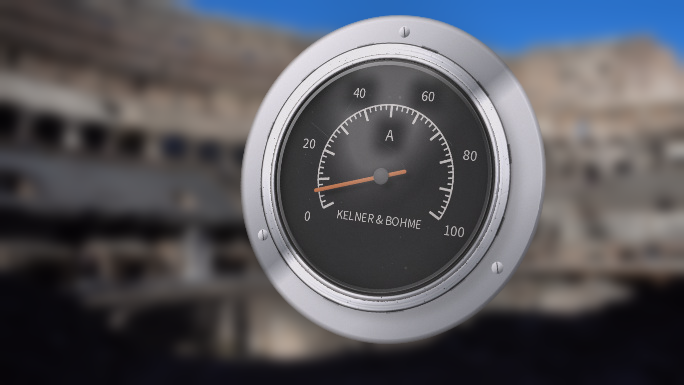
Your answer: 6 A
